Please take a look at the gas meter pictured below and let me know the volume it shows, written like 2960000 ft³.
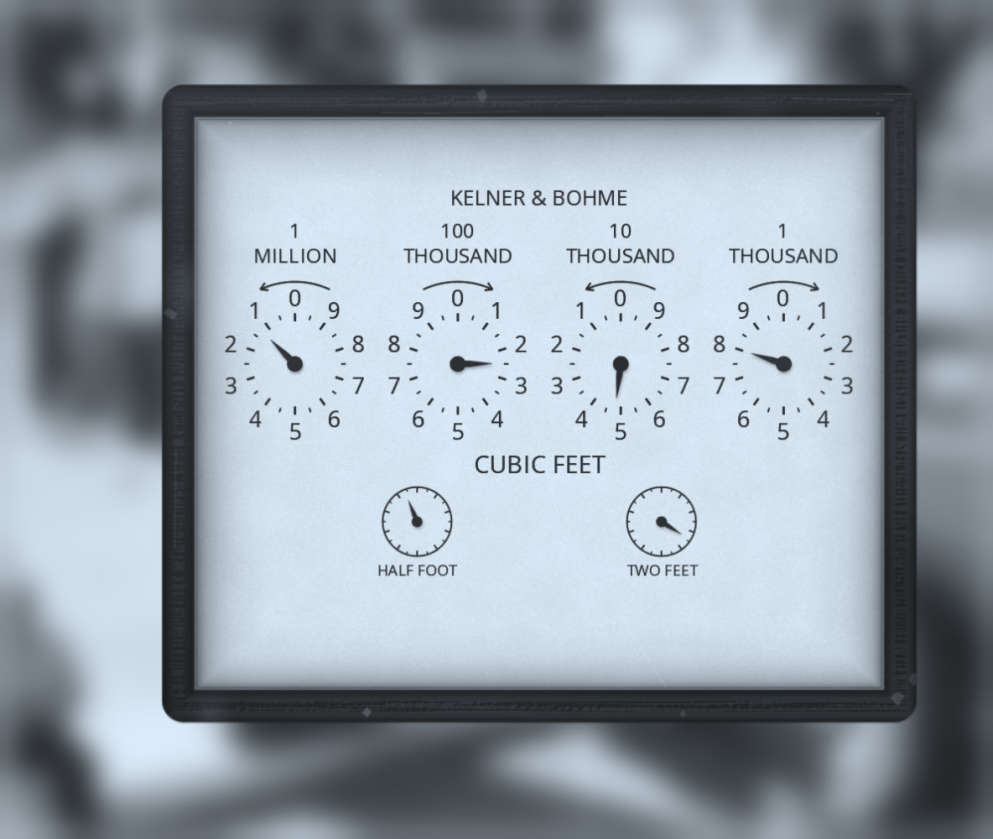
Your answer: 124800 ft³
